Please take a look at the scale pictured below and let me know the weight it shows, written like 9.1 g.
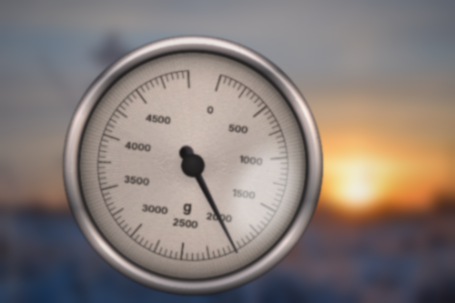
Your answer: 2000 g
